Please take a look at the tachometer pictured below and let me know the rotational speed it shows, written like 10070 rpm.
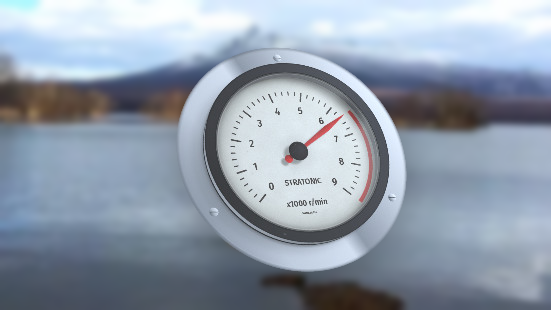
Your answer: 6400 rpm
